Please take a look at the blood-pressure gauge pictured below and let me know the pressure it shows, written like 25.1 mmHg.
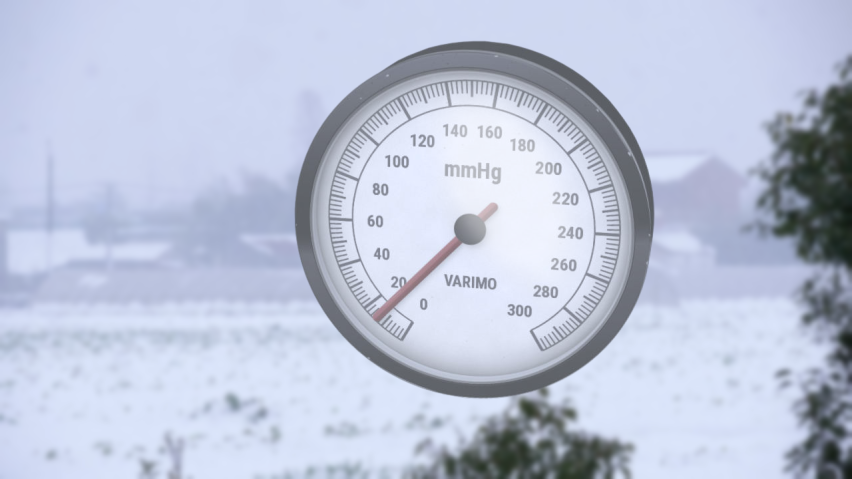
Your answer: 14 mmHg
